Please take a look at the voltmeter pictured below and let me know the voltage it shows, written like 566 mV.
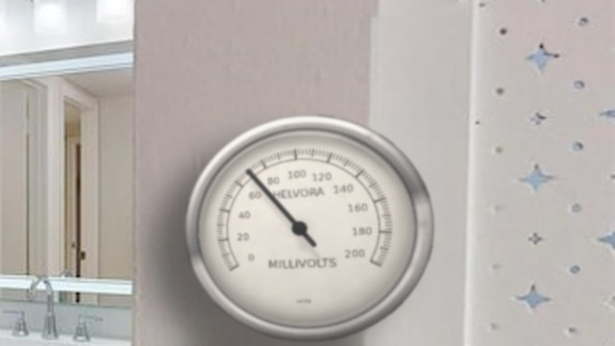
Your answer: 70 mV
